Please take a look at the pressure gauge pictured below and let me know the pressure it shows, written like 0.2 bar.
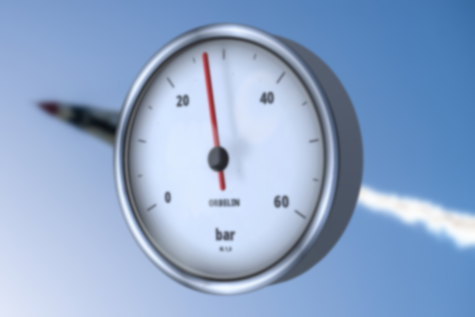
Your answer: 27.5 bar
